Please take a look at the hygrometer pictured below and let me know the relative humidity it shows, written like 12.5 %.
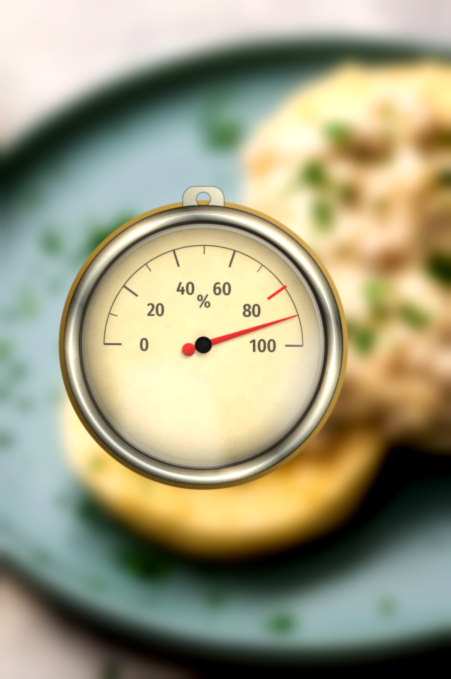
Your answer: 90 %
